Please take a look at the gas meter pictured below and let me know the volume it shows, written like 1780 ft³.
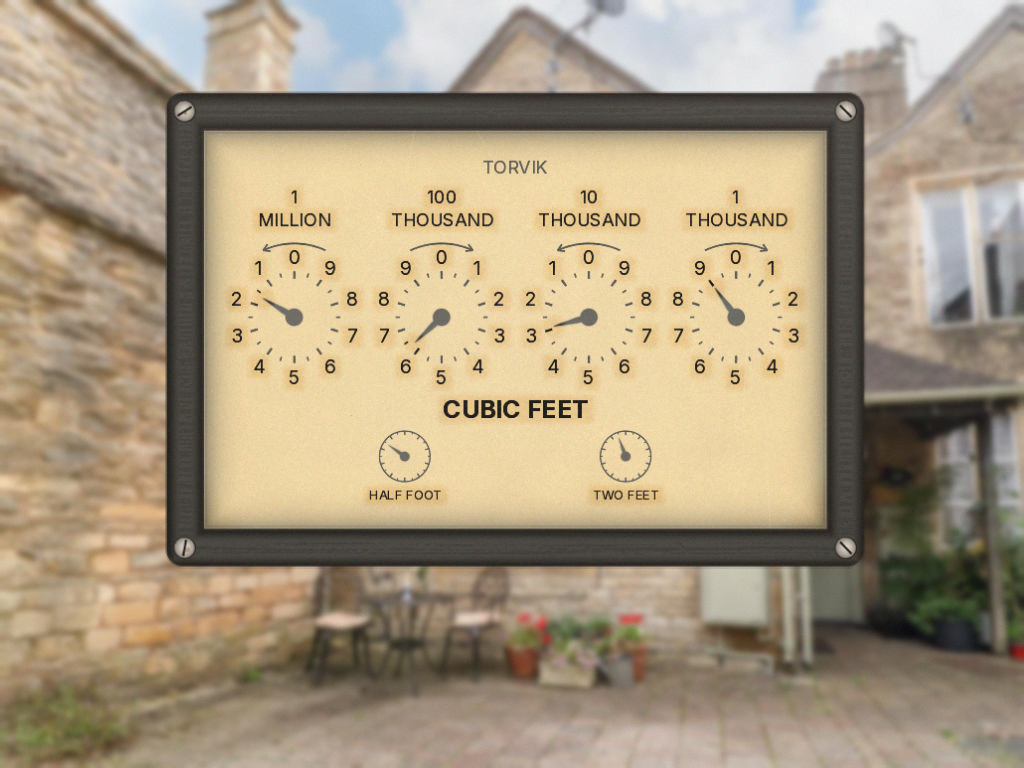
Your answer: 162900 ft³
